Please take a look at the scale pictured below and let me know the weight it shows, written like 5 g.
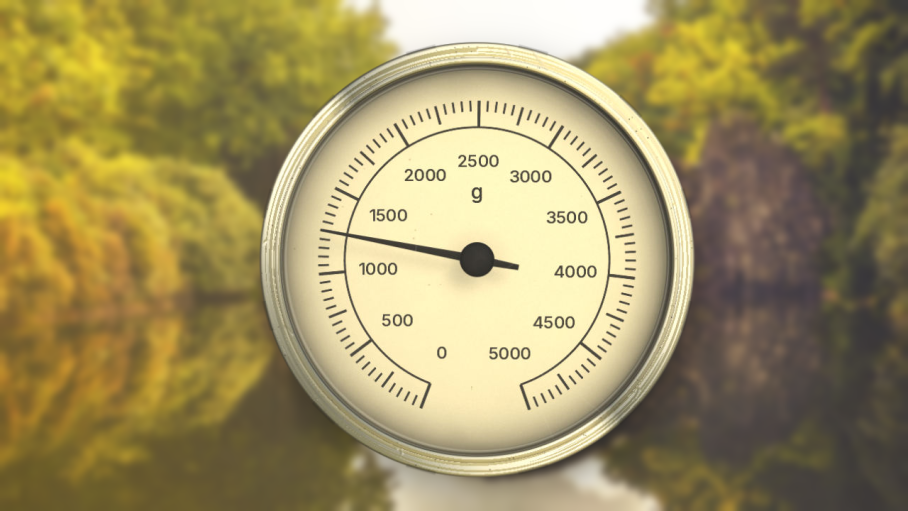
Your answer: 1250 g
